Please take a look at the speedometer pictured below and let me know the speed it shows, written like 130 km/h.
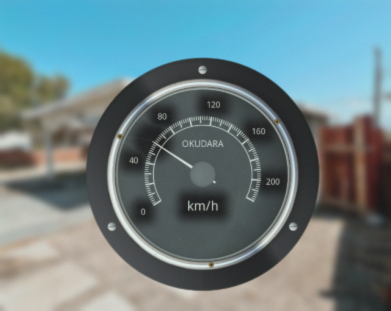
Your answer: 60 km/h
